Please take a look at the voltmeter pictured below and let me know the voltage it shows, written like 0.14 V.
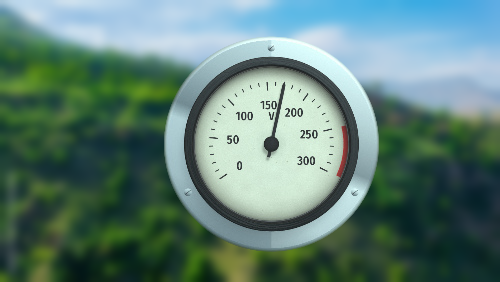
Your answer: 170 V
